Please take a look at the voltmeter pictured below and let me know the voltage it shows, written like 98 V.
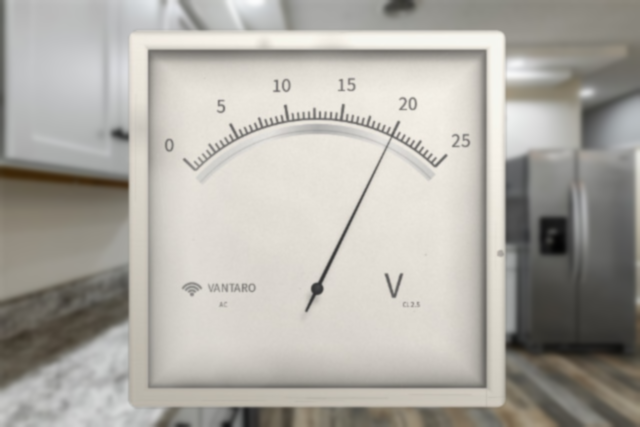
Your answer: 20 V
